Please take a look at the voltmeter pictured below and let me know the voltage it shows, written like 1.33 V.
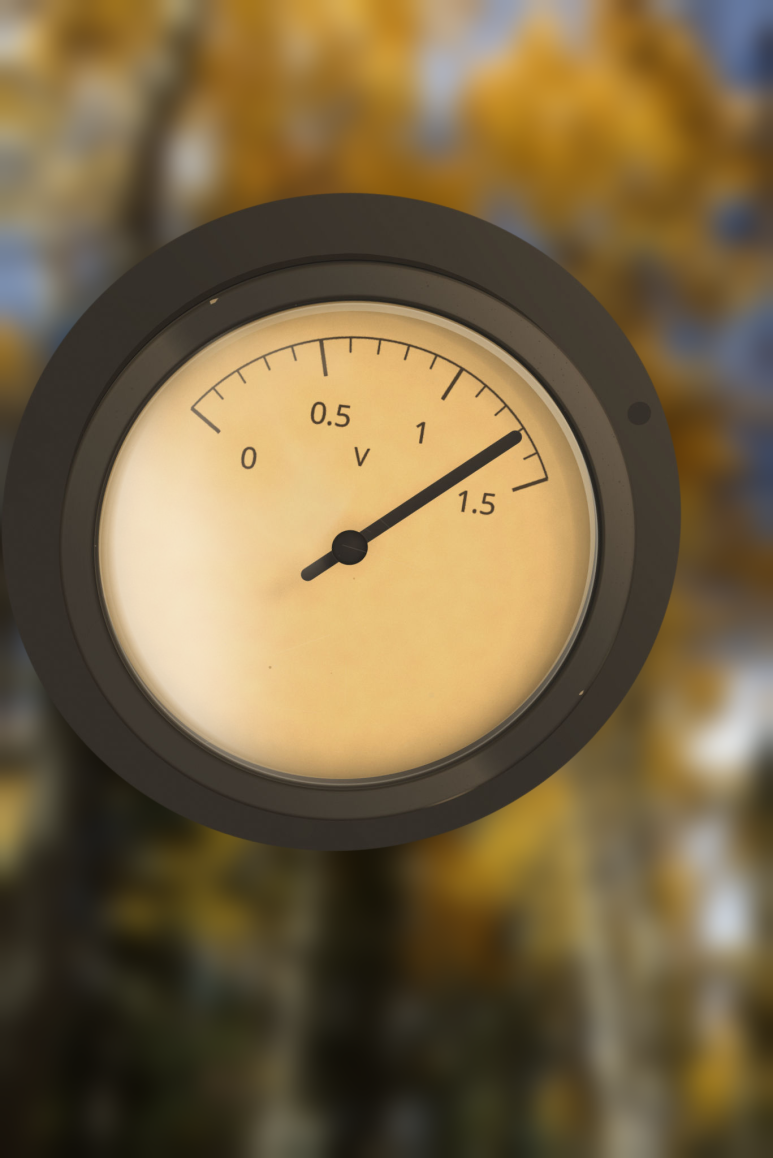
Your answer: 1.3 V
